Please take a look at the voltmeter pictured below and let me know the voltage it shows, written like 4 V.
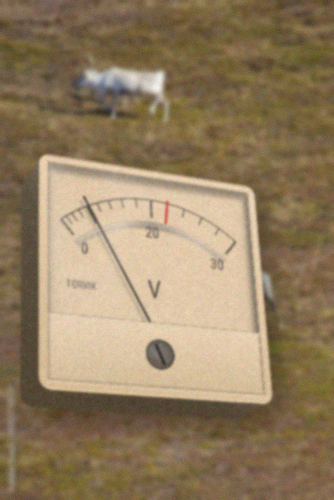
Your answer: 10 V
